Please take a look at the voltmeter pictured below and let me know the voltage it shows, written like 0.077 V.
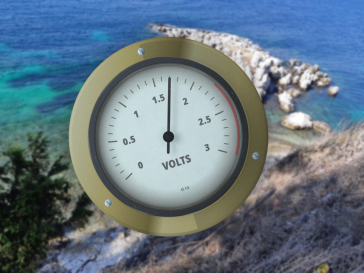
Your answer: 1.7 V
